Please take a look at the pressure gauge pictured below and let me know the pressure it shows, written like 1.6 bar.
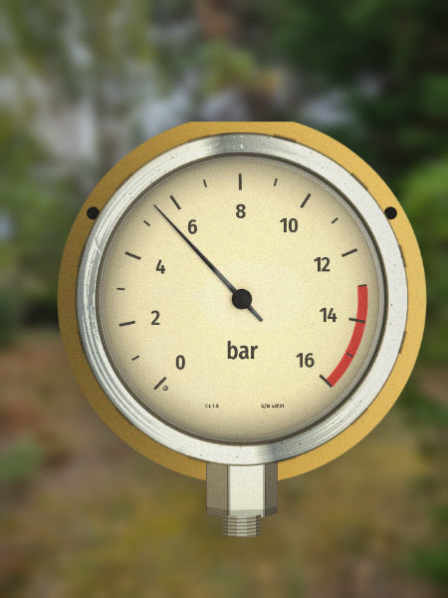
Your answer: 5.5 bar
